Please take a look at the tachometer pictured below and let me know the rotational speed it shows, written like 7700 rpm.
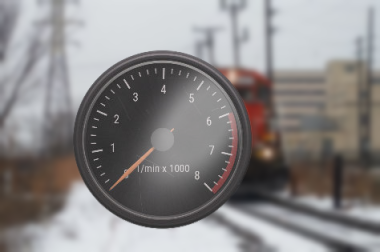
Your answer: 0 rpm
